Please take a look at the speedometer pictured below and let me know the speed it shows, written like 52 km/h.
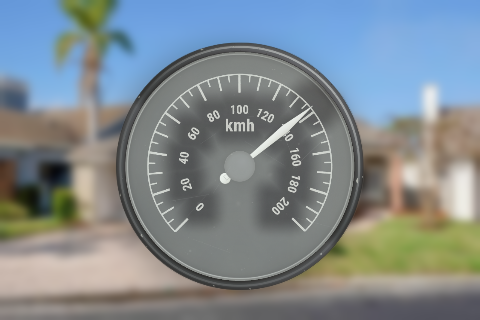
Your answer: 137.5 km/h
